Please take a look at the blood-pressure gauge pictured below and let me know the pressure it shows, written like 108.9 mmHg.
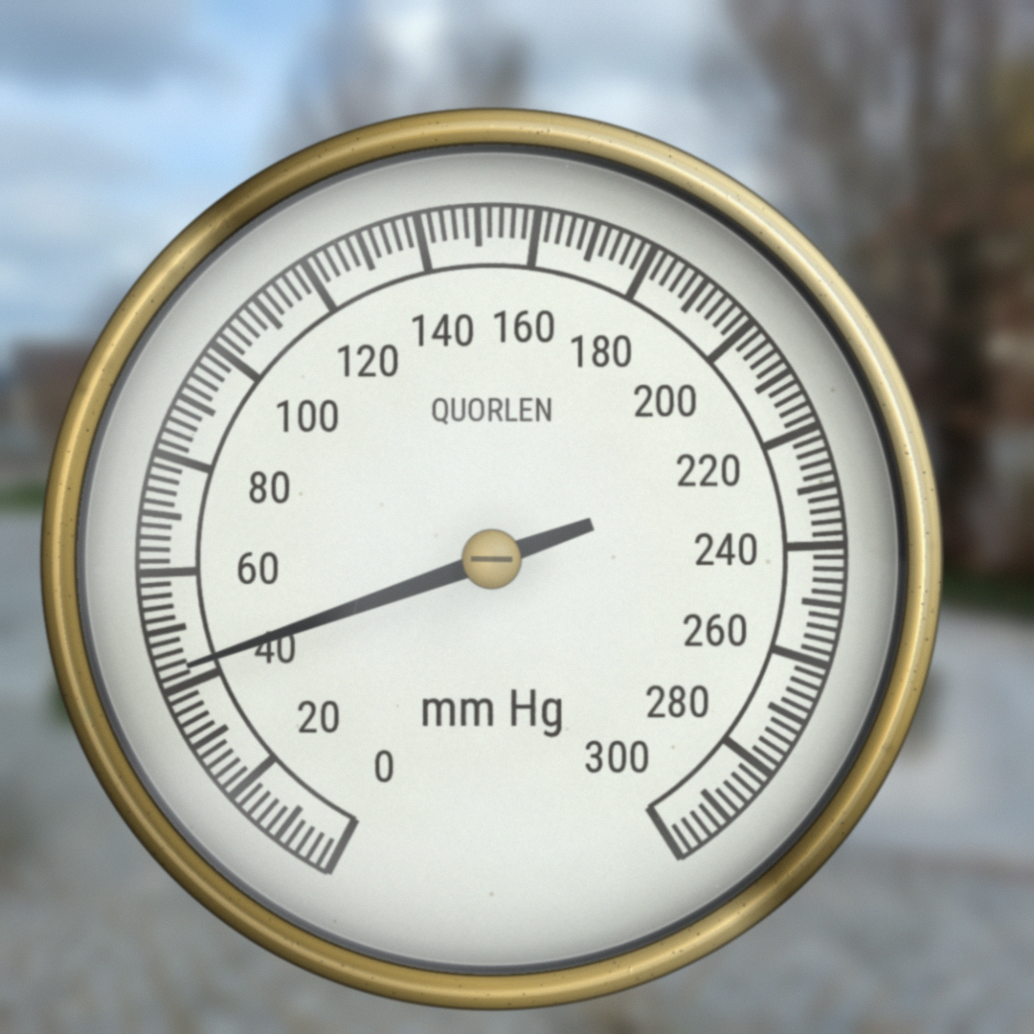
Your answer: 43 mmHg
